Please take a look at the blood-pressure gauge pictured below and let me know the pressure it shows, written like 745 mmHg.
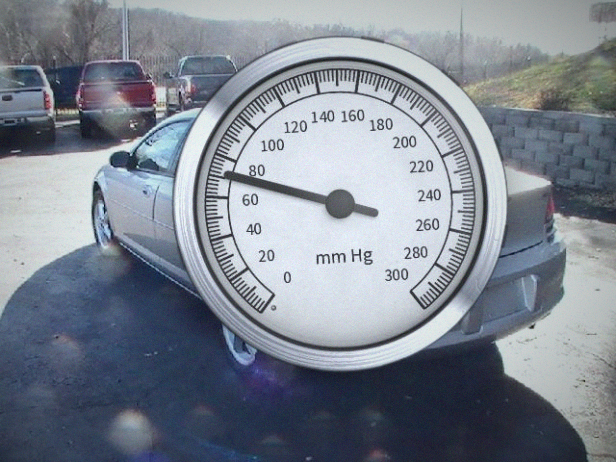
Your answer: 72 mmHg
